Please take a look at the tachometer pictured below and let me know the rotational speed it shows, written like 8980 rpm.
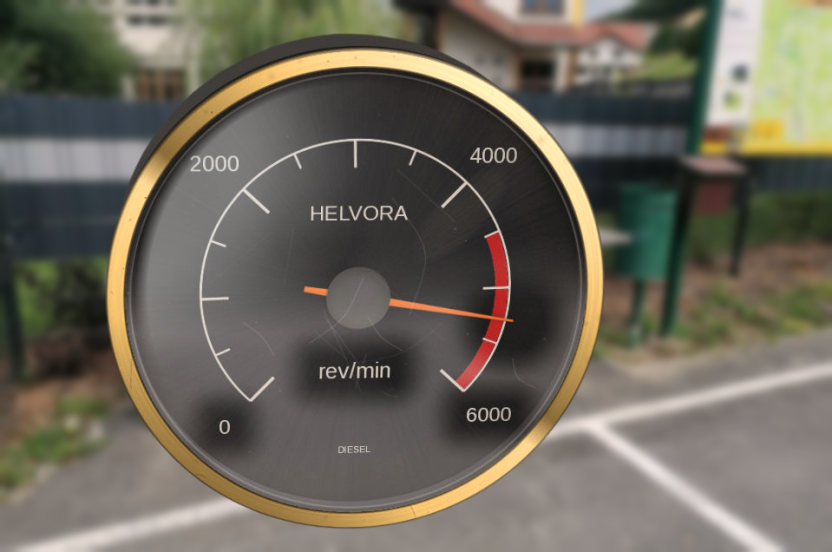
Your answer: 5250 rpm
